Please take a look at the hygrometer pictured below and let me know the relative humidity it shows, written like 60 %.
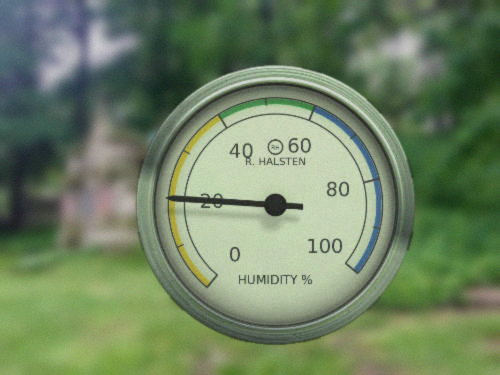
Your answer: 20 %
